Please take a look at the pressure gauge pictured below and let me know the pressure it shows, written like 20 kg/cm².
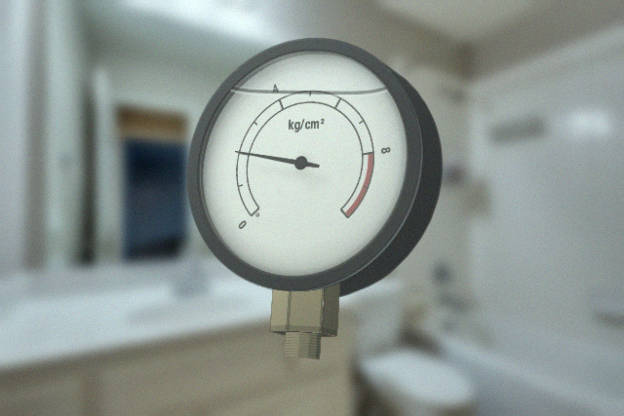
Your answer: 2 kg/cm²
